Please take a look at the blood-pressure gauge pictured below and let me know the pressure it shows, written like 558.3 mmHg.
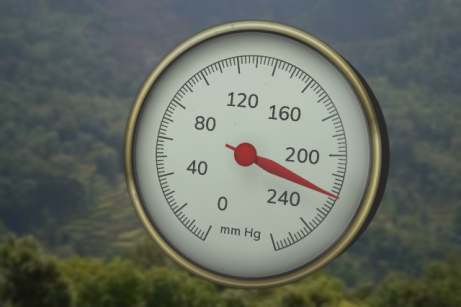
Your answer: 220 mmHg
